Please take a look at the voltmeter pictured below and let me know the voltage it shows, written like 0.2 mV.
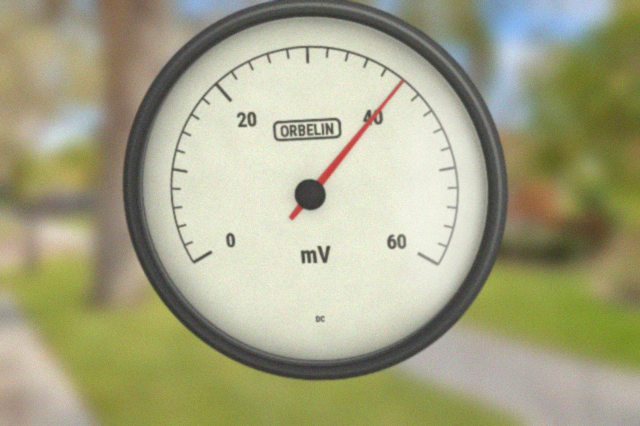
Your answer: 40 mV
